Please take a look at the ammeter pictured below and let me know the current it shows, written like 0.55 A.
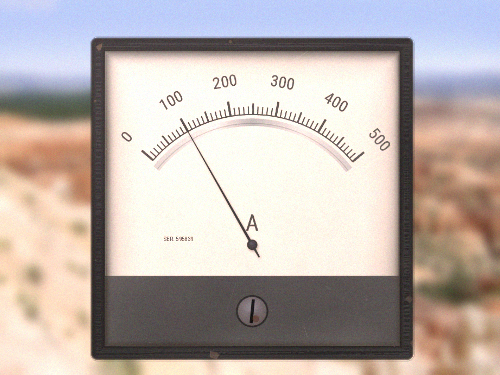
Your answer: 100 A
